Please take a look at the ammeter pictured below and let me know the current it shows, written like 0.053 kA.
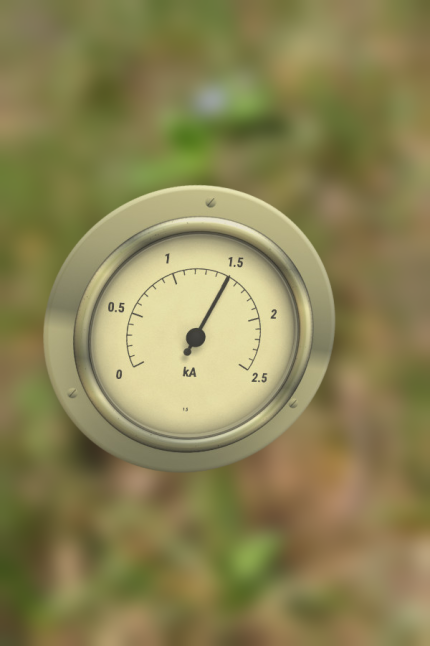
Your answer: 1.5 kA
